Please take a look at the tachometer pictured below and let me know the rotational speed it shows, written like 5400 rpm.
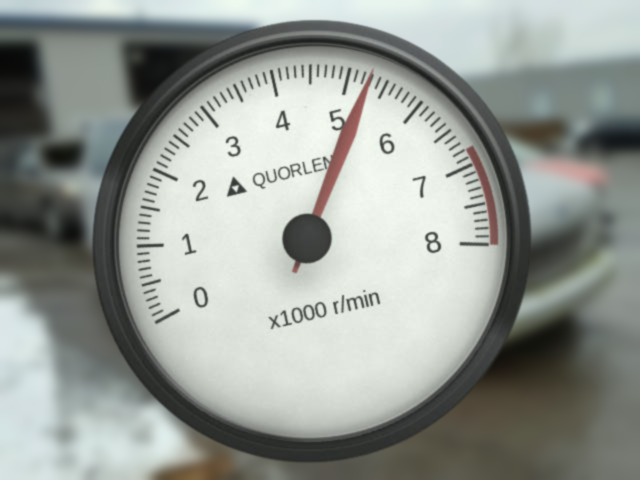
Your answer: 5300 rpm
